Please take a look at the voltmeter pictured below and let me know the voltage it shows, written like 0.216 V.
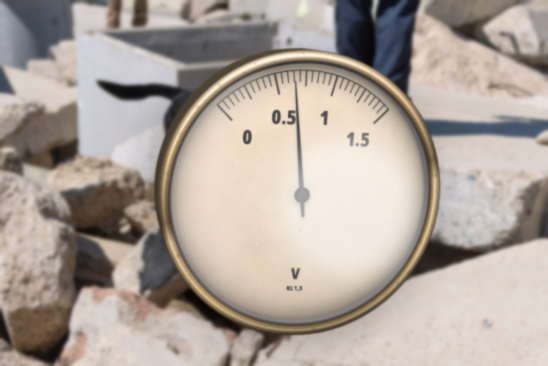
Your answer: 0.65 V
